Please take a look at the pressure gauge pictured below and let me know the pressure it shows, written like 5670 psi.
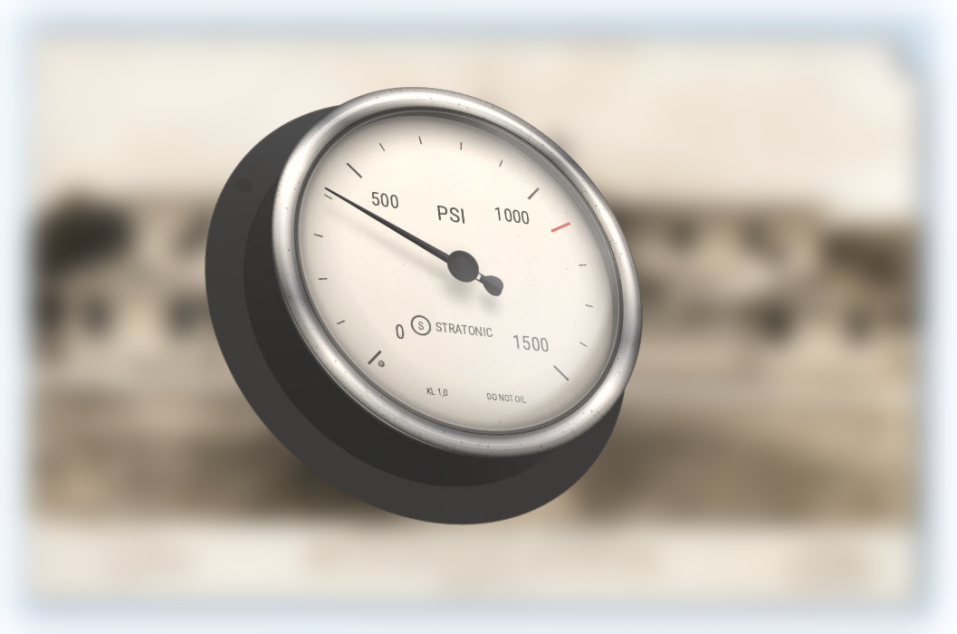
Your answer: 400 psi
